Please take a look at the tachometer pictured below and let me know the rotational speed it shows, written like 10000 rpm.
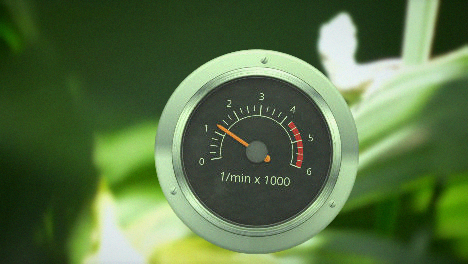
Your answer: 1250 rpm
